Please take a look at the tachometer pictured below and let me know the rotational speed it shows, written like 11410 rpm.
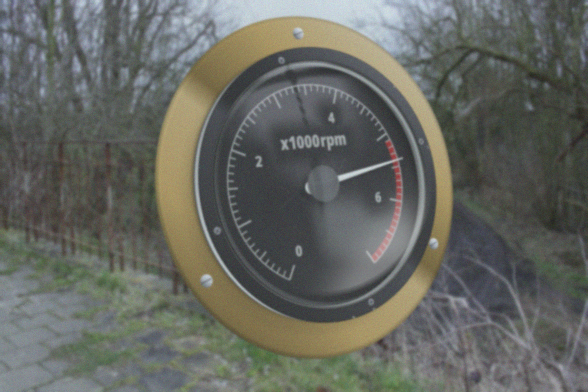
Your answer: 5400 rpm
